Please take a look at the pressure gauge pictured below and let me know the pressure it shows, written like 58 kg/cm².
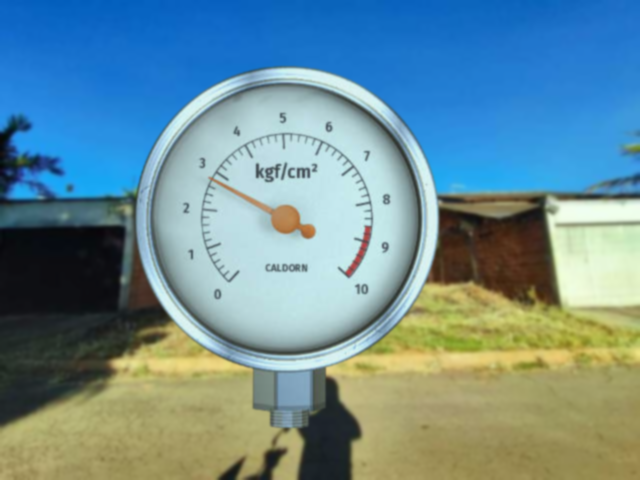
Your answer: 2.8 kg/cm²
